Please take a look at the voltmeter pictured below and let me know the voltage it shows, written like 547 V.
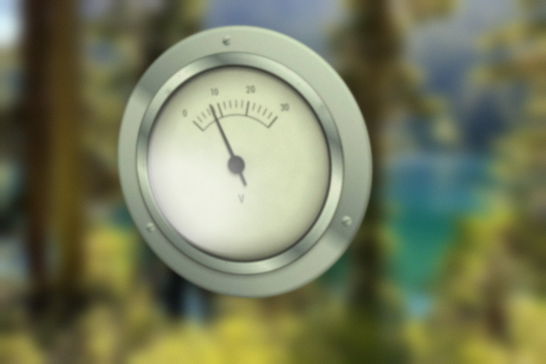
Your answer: 8 V
